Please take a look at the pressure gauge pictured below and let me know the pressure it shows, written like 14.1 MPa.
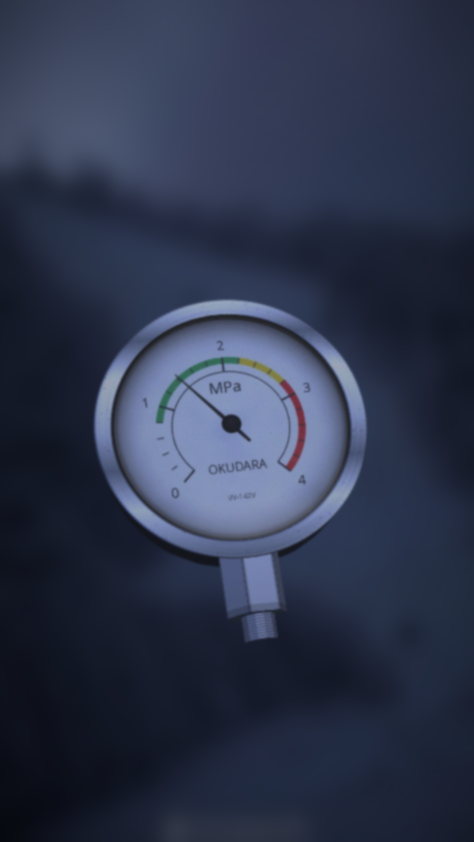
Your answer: 1.4 MPa
